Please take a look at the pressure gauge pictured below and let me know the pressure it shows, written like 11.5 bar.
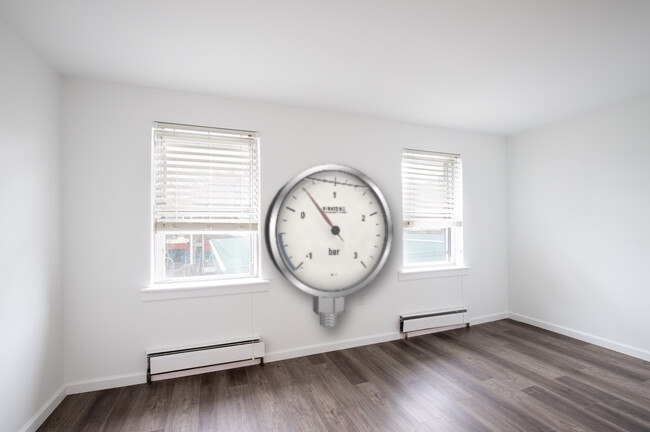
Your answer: 0.4 bar
